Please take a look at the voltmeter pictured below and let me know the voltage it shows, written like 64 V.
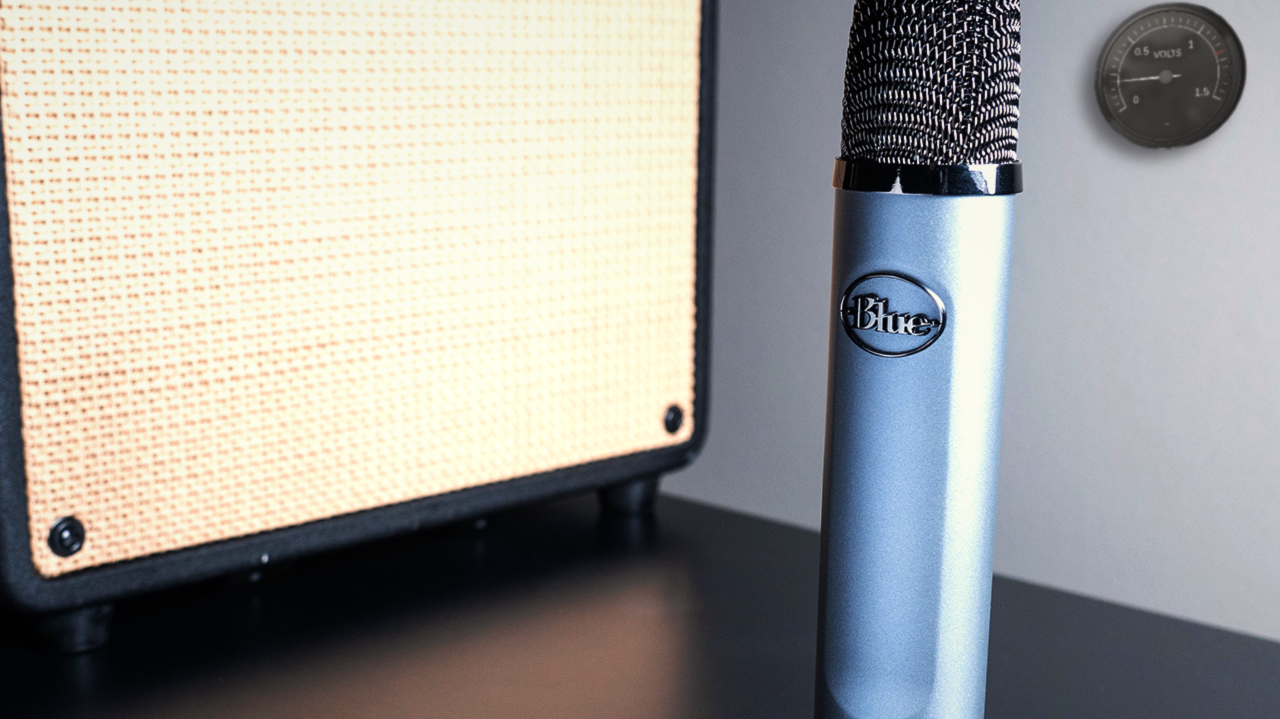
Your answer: 0.2 V
